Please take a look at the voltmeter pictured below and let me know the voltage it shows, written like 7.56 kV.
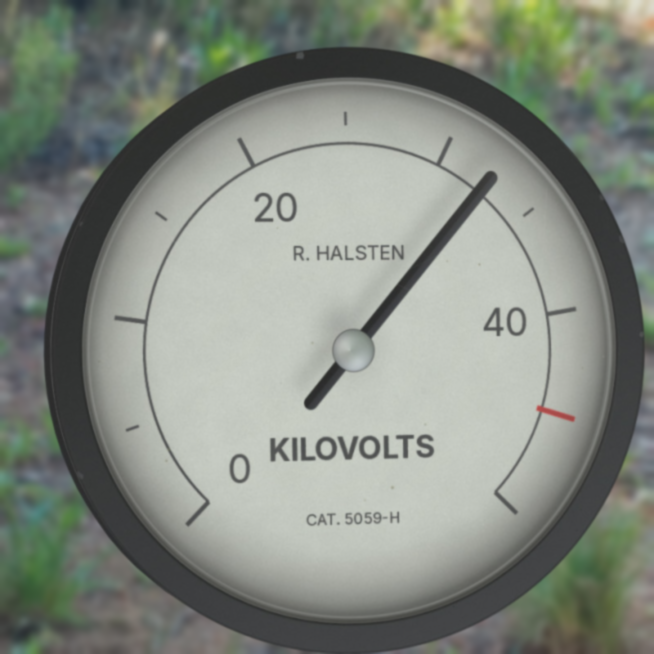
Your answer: 32.5 kV
